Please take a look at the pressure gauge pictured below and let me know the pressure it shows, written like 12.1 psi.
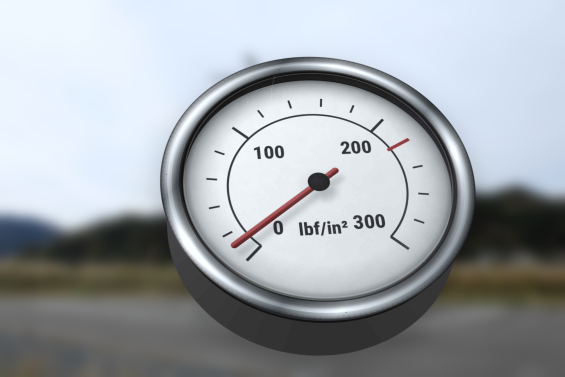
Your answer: 10 psi
